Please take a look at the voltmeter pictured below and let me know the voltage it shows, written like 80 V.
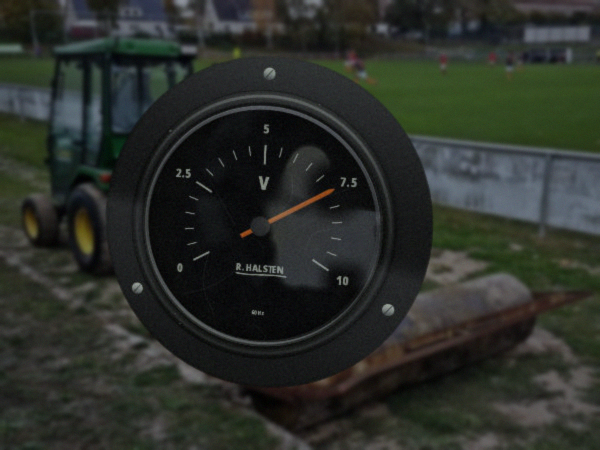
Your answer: 7.5 V
